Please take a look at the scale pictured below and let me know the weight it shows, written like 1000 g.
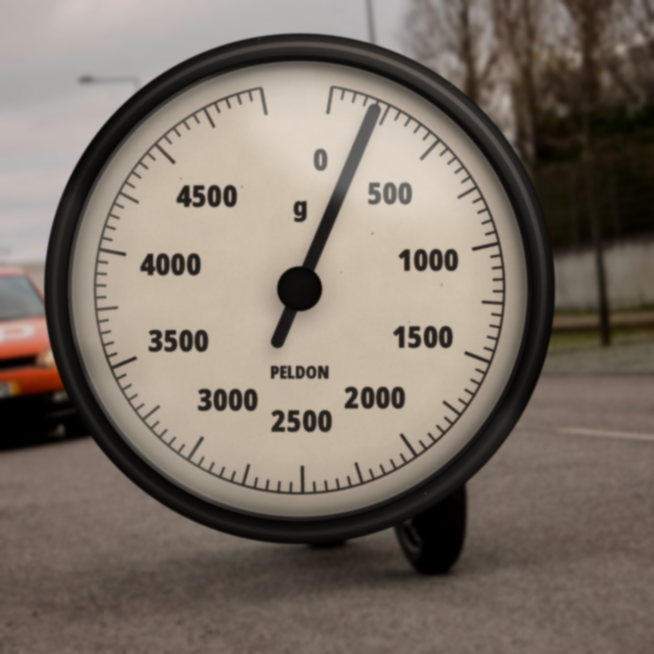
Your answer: 200 g
